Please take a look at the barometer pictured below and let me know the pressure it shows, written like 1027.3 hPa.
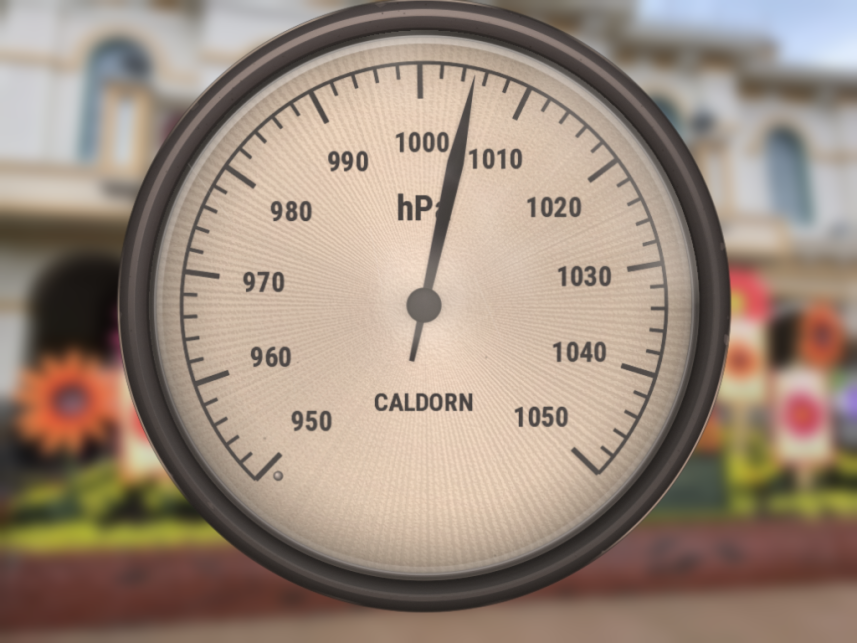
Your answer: 1005 hPa
